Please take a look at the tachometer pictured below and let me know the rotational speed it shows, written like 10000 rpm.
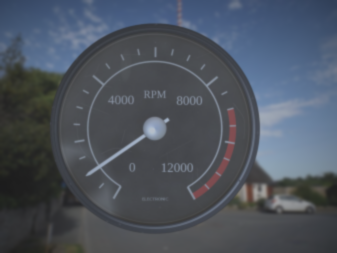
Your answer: 1000 rpm
